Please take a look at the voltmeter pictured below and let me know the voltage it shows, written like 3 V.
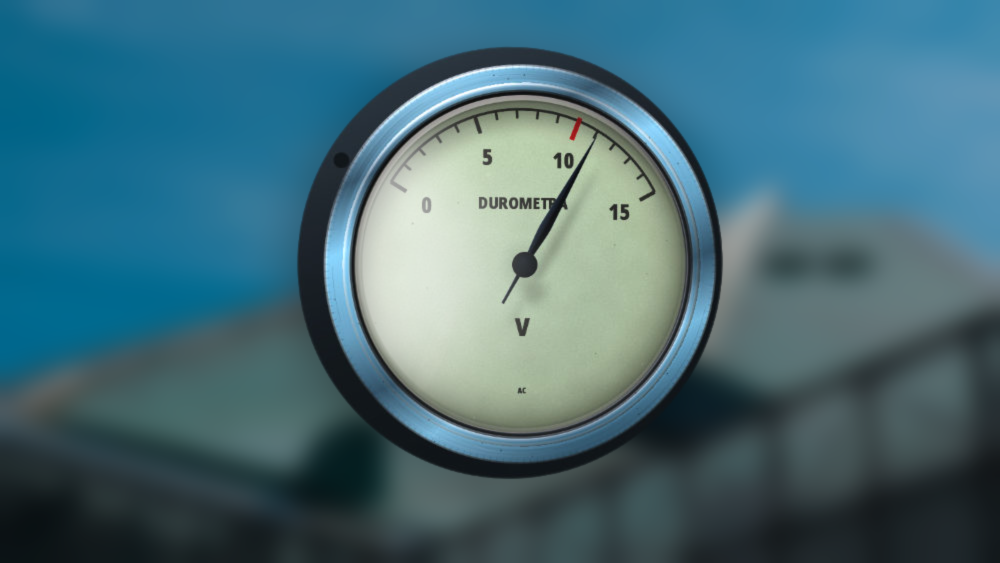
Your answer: 11 V
